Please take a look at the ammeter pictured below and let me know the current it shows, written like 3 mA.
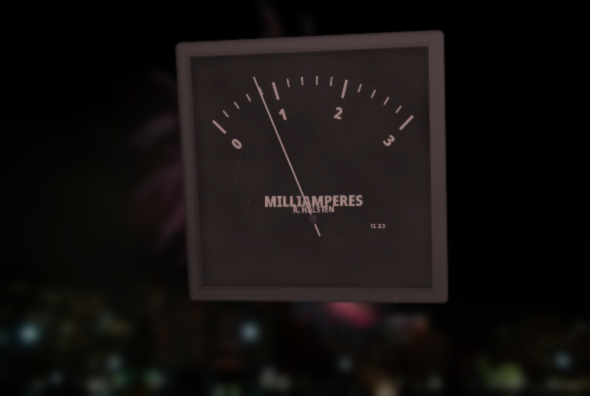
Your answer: 0.8 mA
